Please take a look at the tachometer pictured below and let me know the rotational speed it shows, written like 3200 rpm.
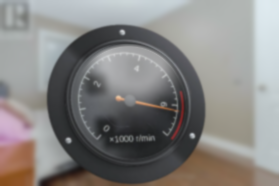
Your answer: 6200 rpm
